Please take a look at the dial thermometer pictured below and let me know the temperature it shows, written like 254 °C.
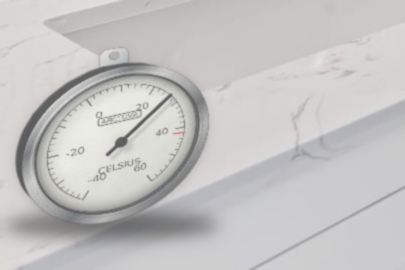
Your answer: 26 °C
